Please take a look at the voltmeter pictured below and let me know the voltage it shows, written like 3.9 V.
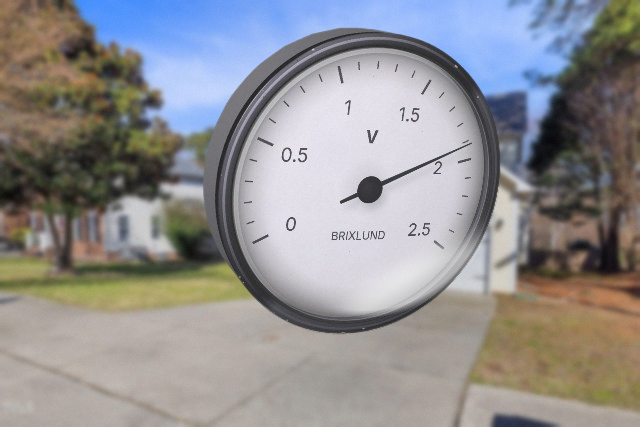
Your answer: 1.9 V
